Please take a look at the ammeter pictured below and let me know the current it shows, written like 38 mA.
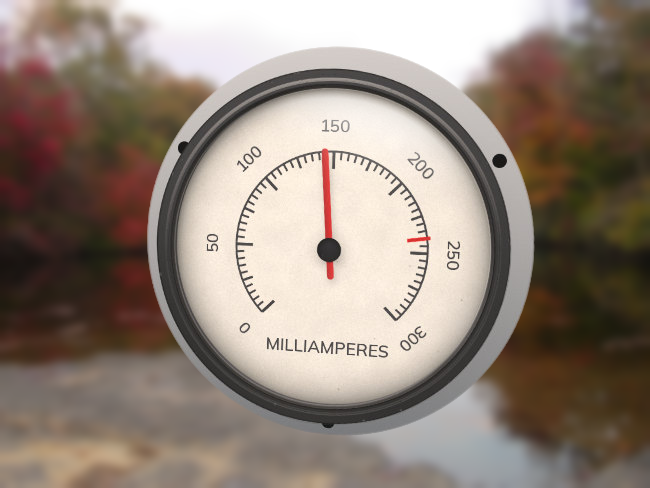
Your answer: 145 mA
